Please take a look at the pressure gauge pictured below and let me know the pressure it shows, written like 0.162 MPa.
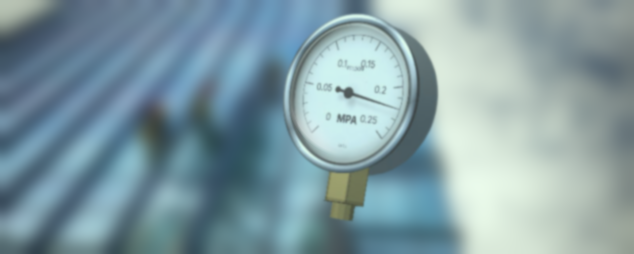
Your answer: 0.22 MPa
